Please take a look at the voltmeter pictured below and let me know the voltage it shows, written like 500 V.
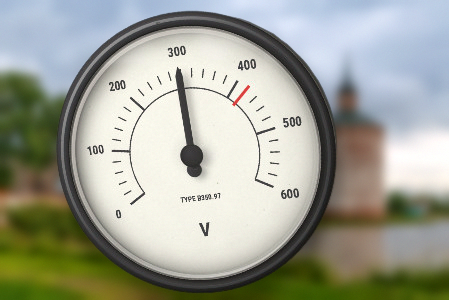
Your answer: 300 V
